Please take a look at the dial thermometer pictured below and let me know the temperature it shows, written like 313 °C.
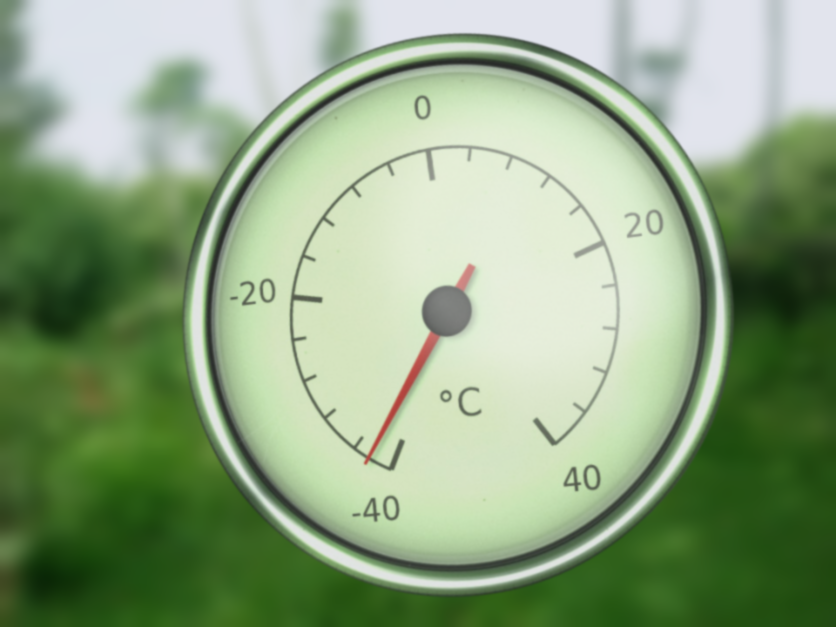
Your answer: -38 °C
